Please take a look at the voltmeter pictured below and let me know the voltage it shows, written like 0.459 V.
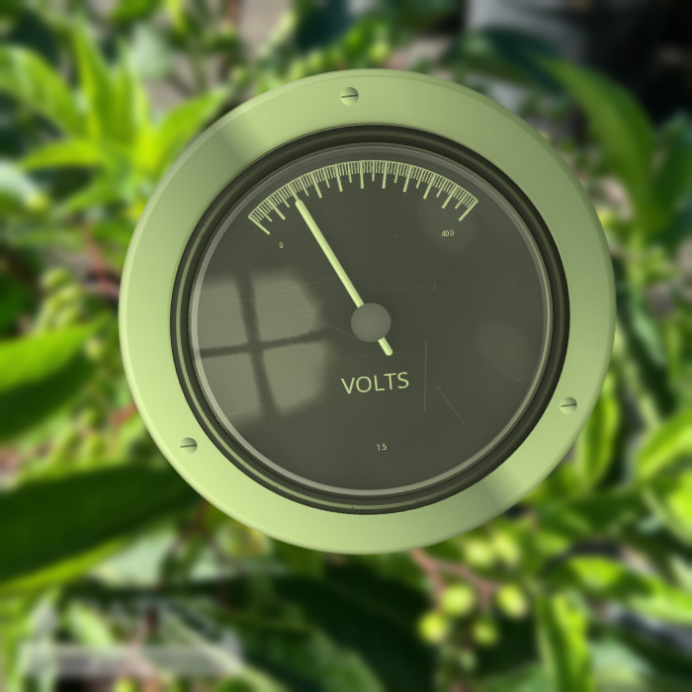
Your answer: 80 V
